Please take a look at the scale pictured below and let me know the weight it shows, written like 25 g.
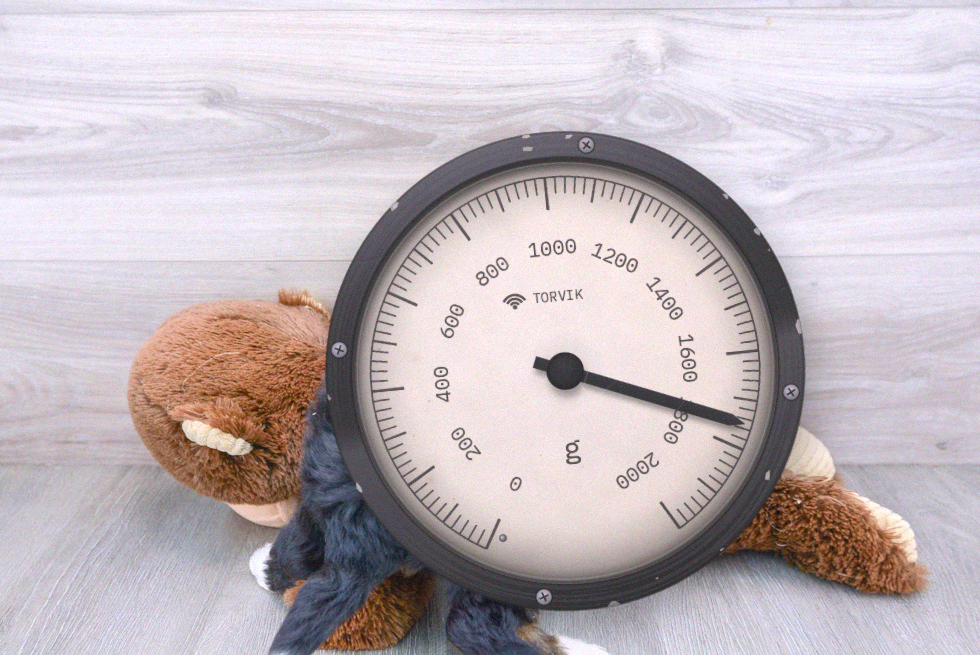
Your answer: 1750 g
